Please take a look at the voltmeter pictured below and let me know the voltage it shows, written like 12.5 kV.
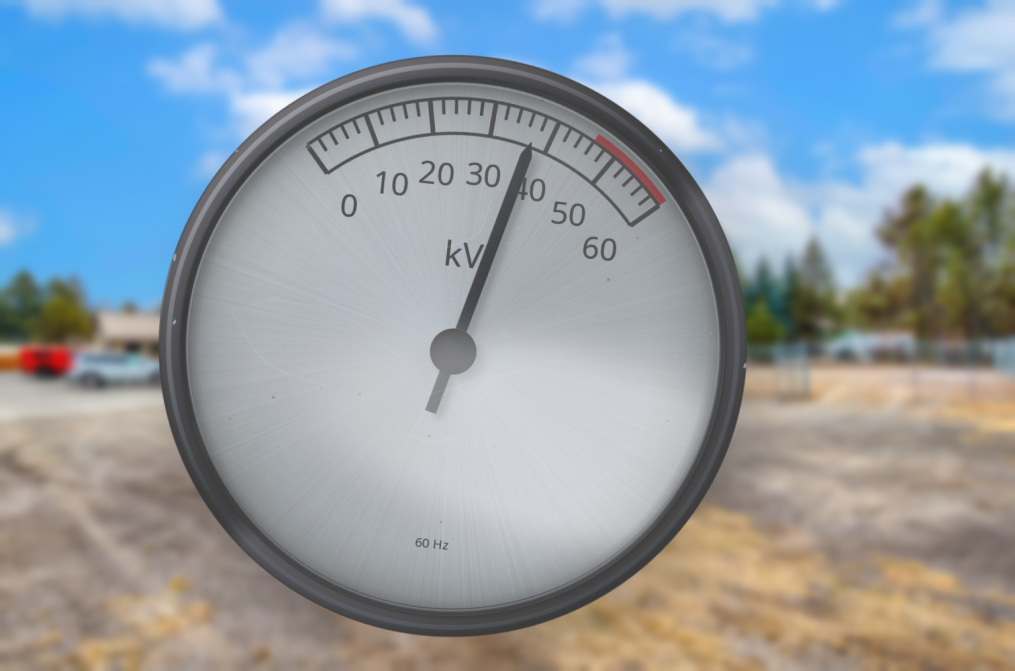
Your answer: 37 kV
